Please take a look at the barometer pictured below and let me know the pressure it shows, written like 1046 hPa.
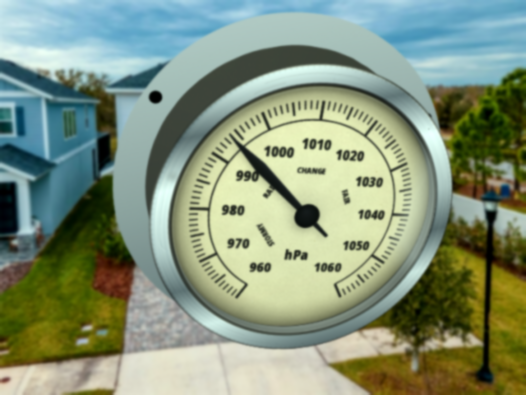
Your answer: 994 hPa
